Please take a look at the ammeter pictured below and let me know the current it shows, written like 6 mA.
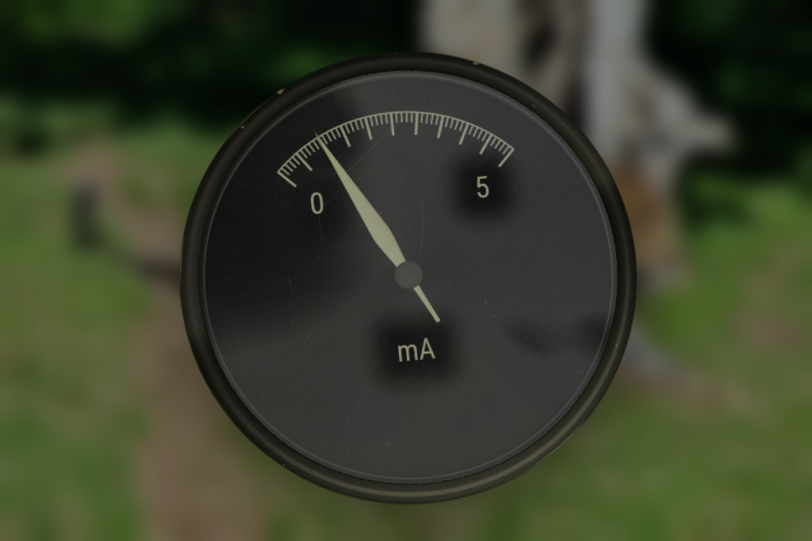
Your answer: 1 mA
